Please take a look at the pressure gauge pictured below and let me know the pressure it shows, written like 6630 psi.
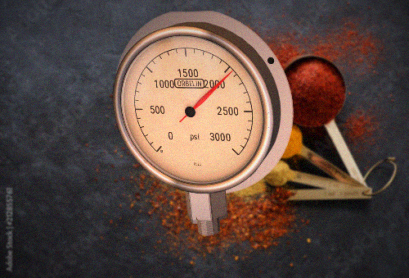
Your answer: 2050 psi
